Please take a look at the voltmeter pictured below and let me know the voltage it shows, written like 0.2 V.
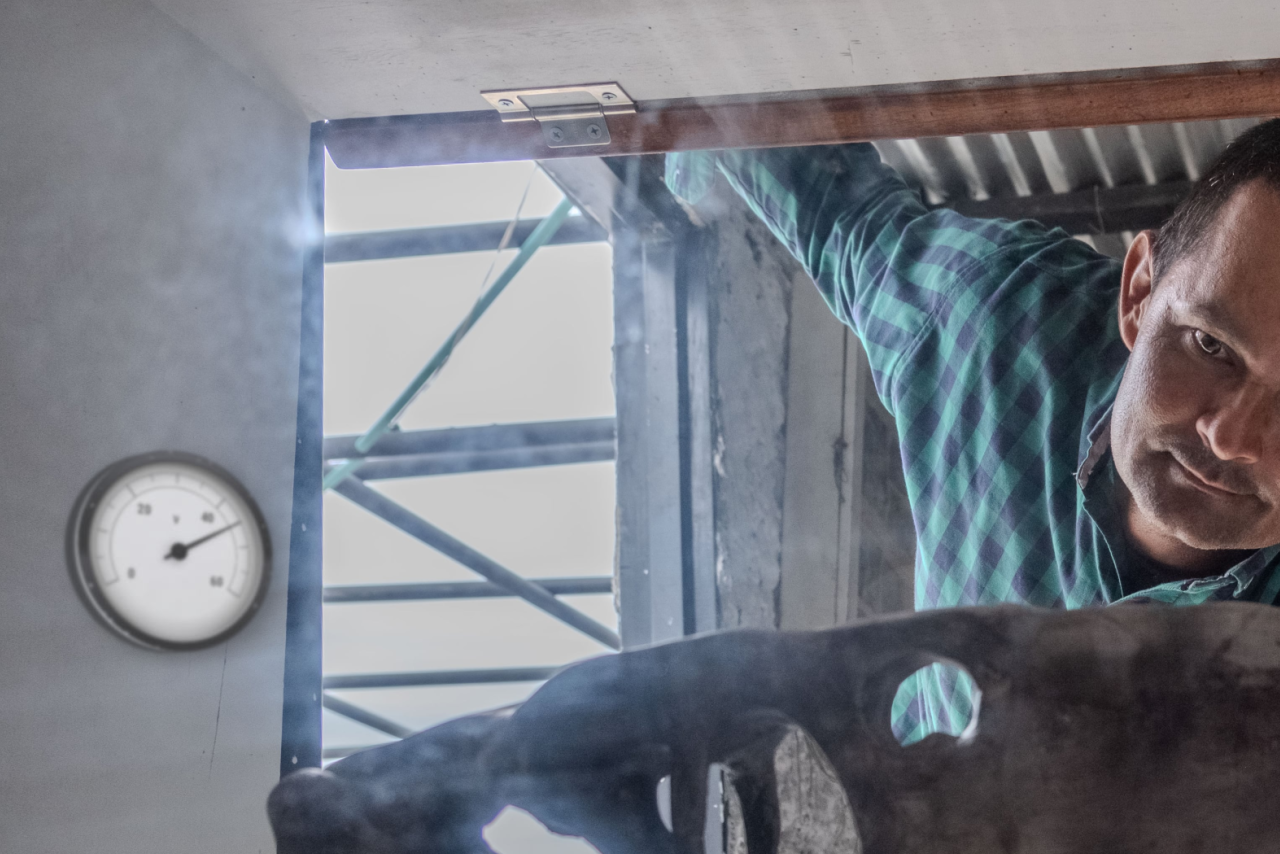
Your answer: 45 V
